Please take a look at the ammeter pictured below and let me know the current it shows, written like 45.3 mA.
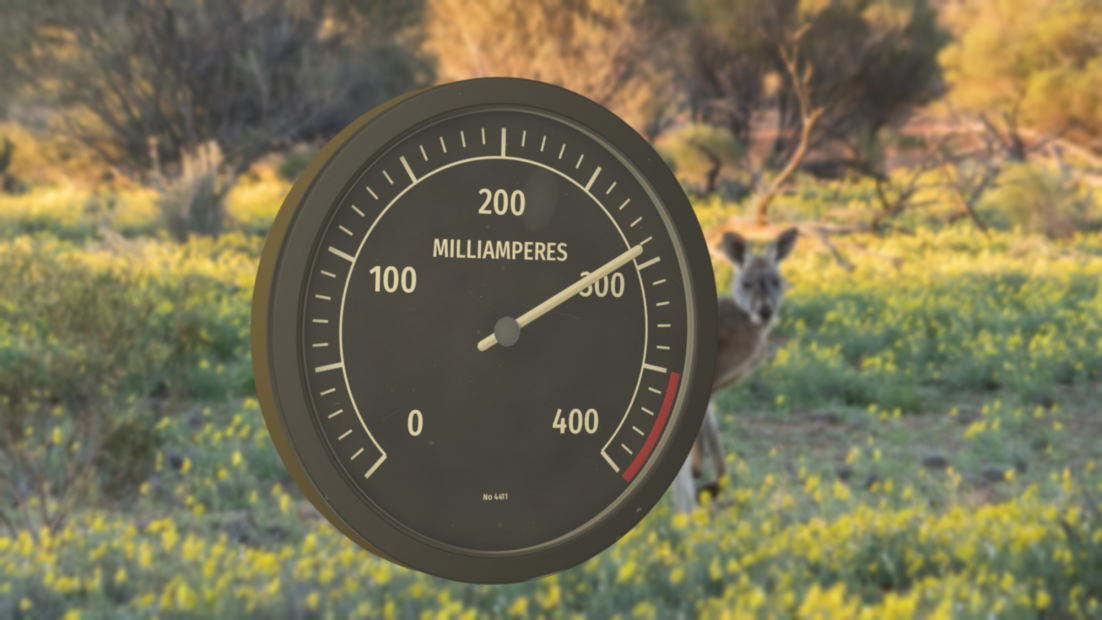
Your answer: 290 mA
